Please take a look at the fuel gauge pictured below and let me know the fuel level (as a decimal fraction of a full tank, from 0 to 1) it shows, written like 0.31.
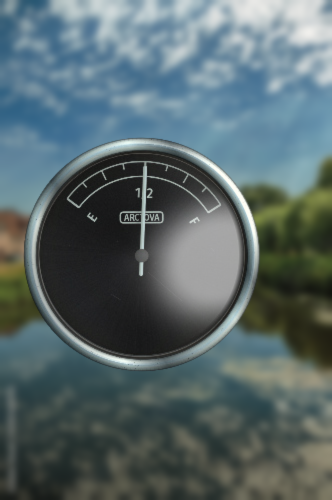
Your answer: 0.5
